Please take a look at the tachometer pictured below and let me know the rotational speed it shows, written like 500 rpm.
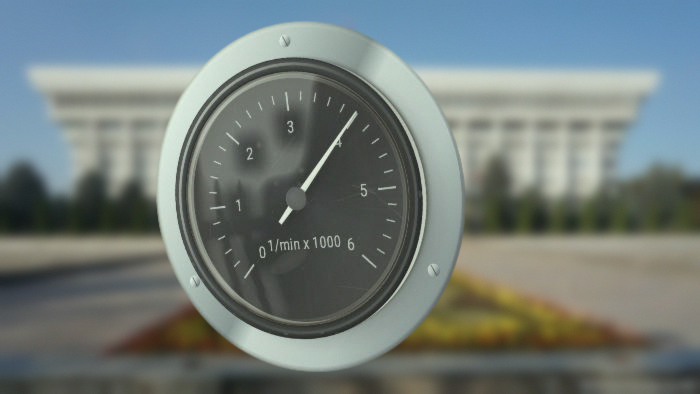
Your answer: 4000 rpm
